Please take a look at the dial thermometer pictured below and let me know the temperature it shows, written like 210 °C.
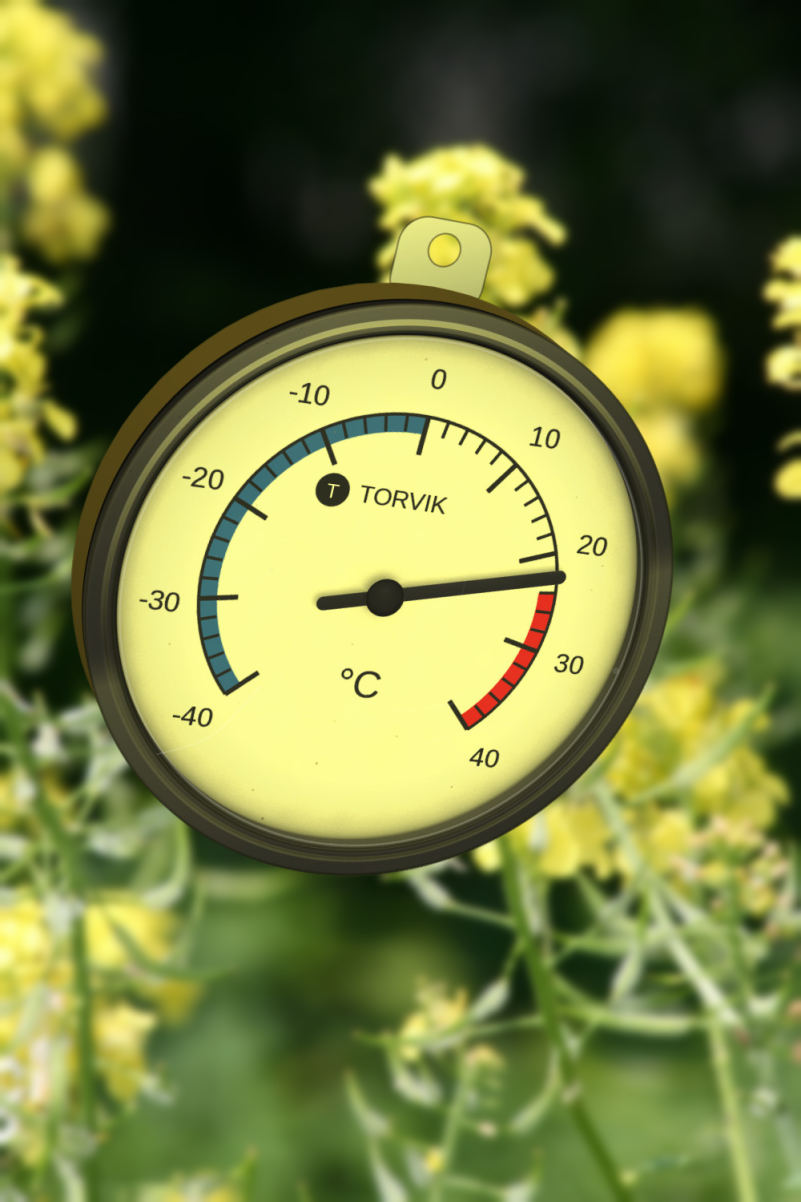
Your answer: 22 °C
